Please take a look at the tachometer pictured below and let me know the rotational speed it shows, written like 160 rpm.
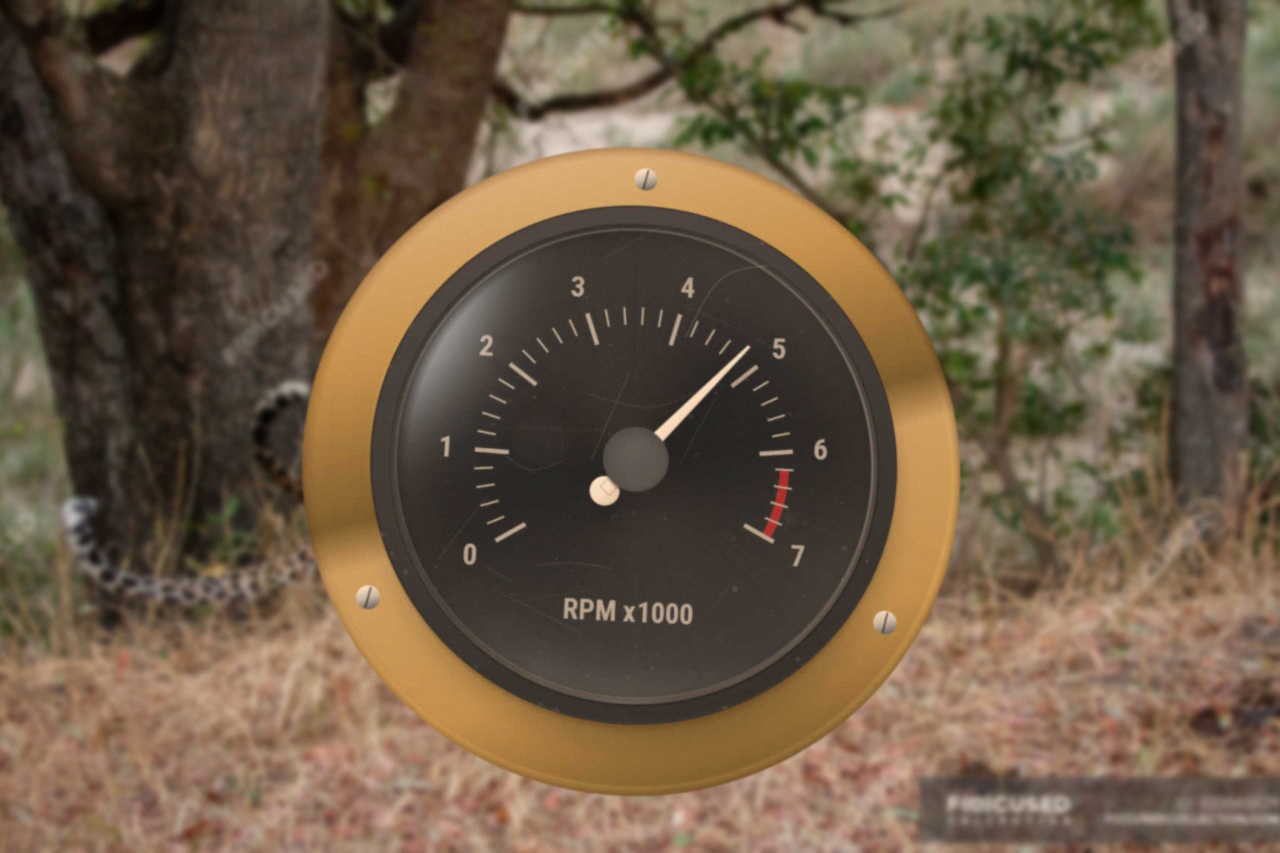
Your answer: 4800 rpm
